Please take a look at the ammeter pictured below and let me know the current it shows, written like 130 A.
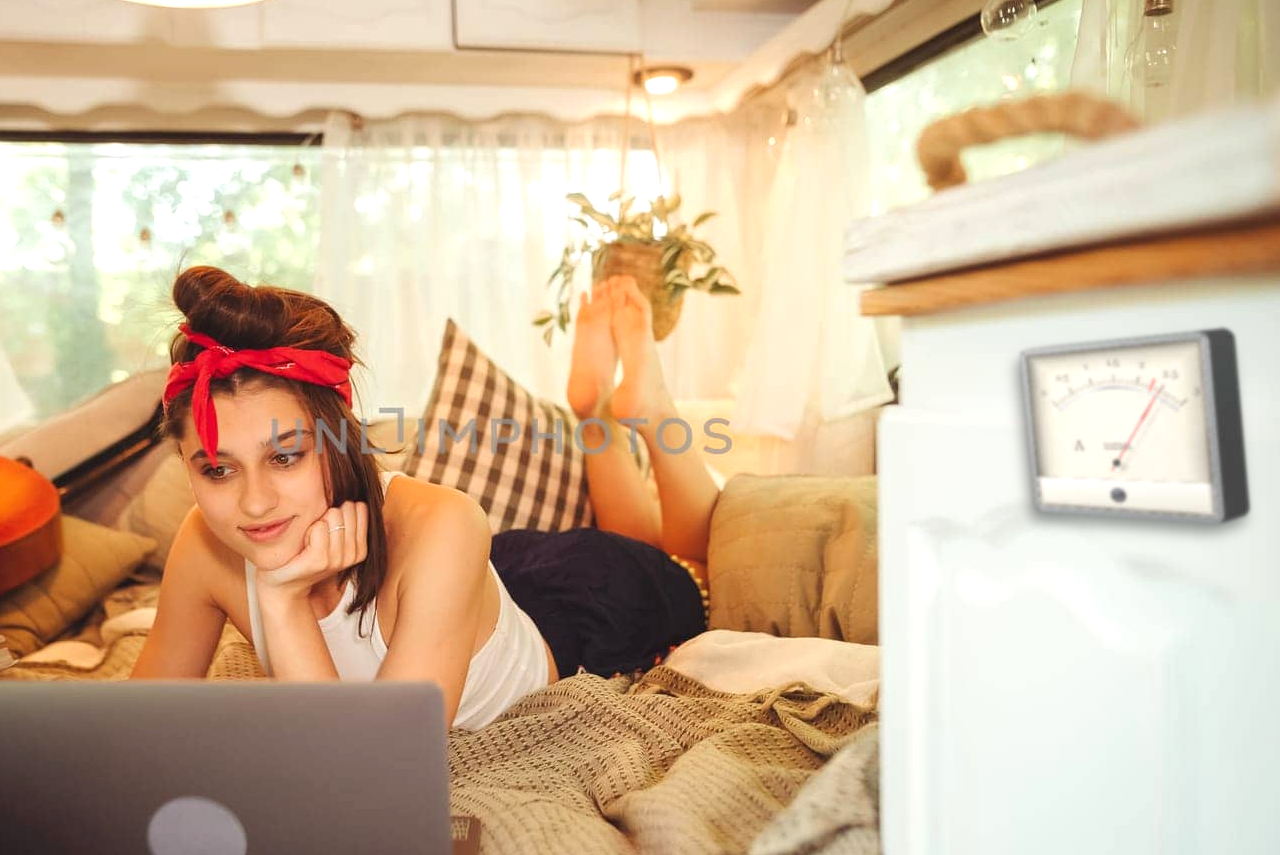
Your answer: 2.5 A
